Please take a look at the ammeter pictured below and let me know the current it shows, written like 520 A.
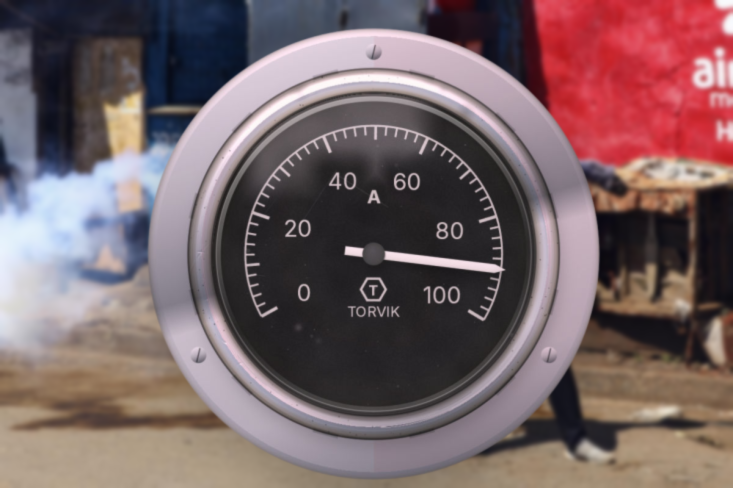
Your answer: 90 A
